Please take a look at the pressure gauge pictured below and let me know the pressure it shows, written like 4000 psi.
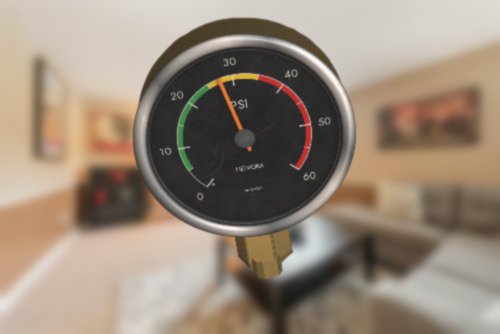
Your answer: 27.5 psi
